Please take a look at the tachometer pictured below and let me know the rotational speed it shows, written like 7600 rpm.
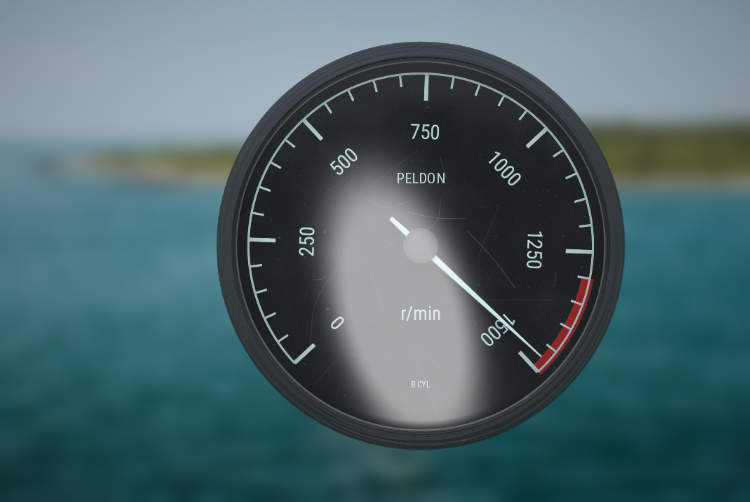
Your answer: 1475 rpm
